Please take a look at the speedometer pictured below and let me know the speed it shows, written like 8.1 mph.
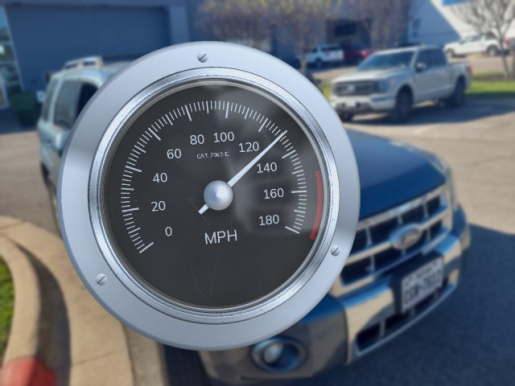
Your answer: 130 mph
